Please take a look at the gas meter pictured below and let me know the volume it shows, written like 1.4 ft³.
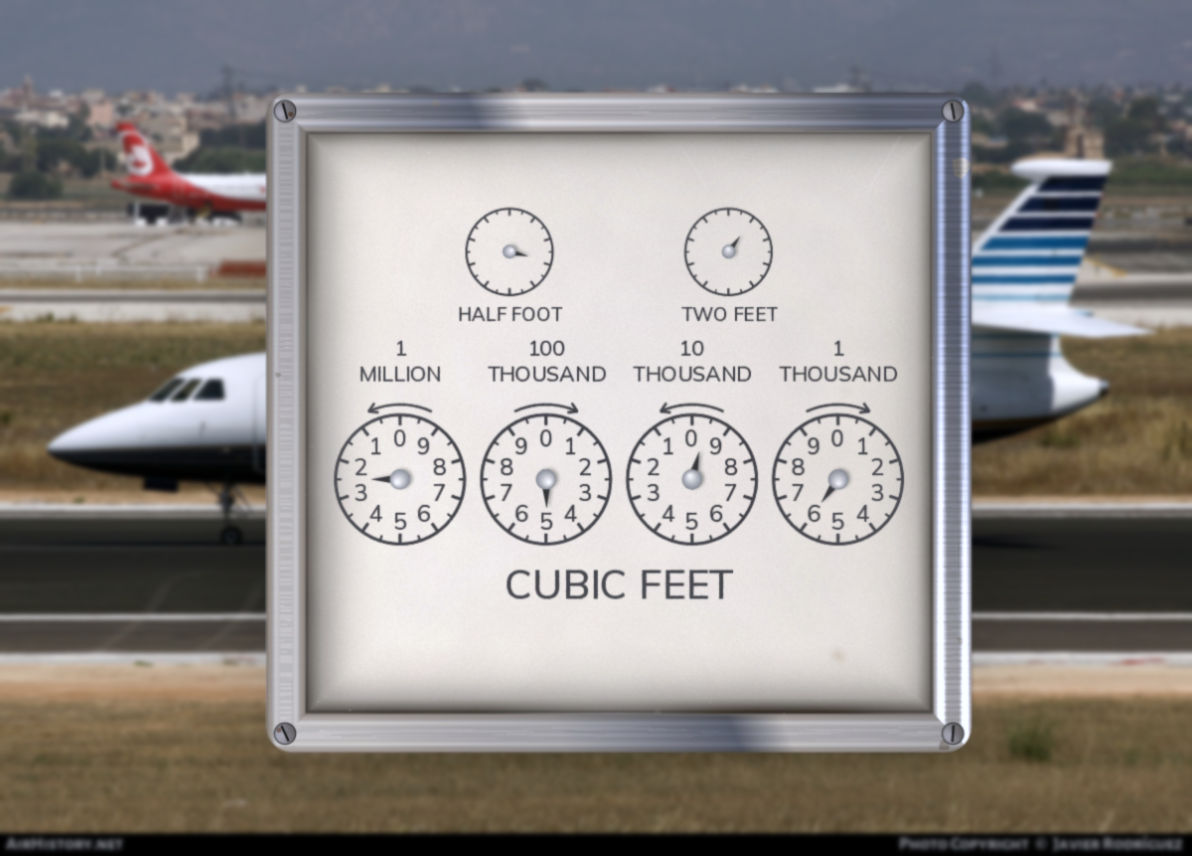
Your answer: 249600 ft³
